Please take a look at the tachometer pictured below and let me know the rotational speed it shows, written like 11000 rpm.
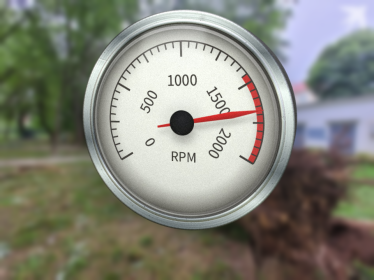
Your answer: 1675 rpm
